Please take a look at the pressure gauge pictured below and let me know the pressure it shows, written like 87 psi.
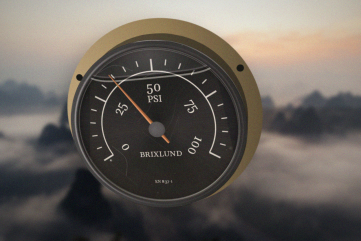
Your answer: 35 psi
